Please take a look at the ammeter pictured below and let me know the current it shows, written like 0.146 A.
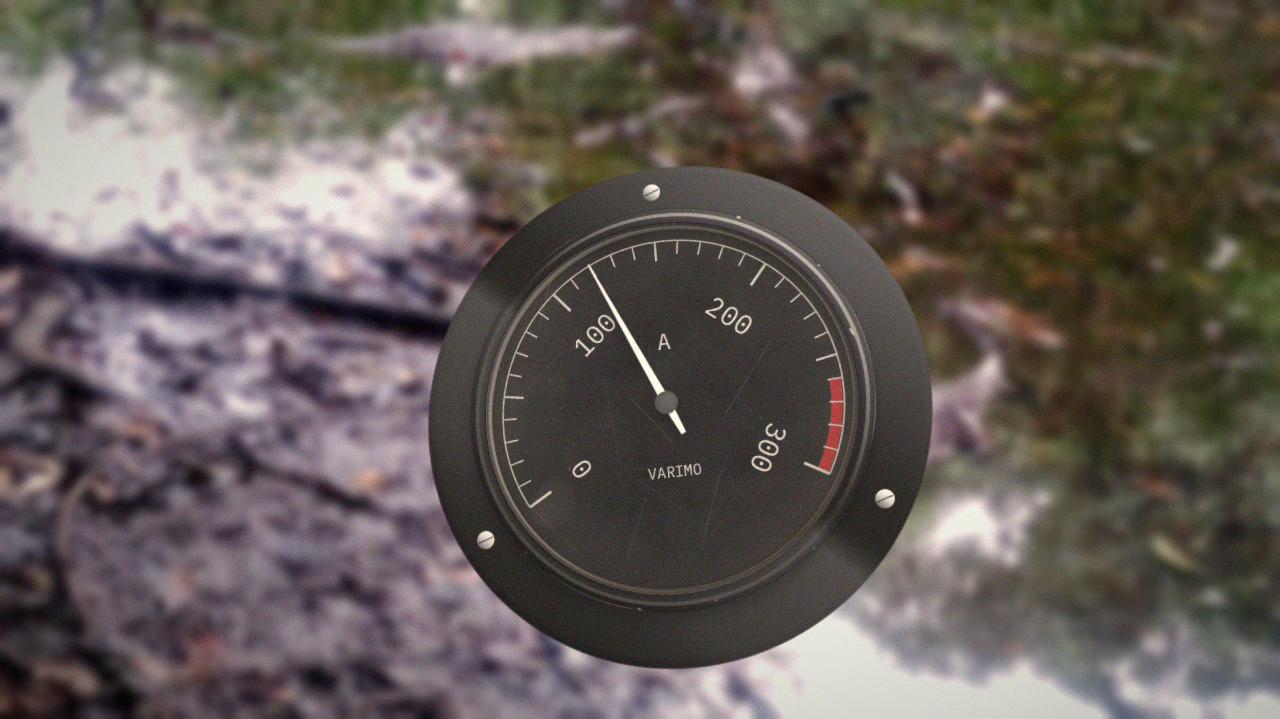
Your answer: 120 A
